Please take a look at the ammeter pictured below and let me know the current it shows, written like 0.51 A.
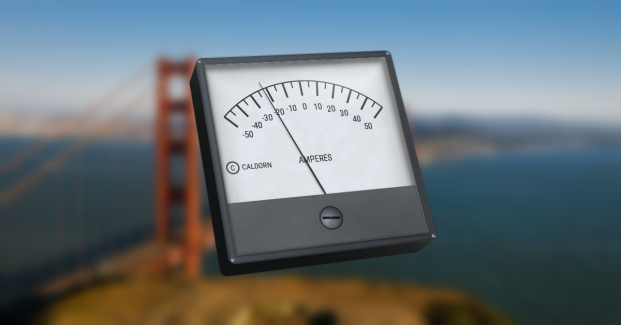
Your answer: -22.5 A
